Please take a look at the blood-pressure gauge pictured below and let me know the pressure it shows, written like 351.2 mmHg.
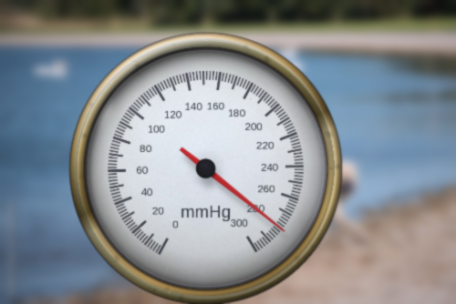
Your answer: 280 mmHg
